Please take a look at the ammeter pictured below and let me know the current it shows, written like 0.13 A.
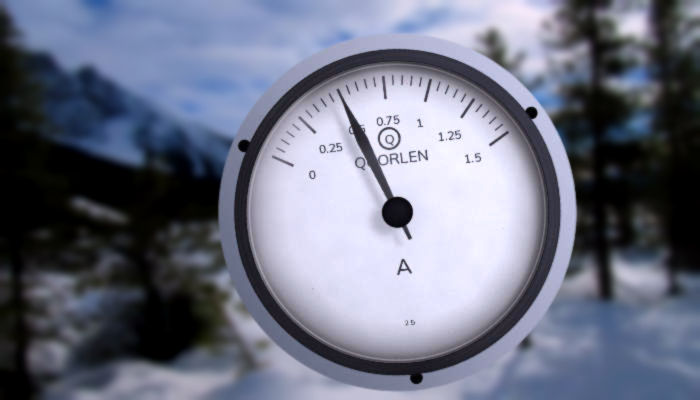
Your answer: 0.5 A
